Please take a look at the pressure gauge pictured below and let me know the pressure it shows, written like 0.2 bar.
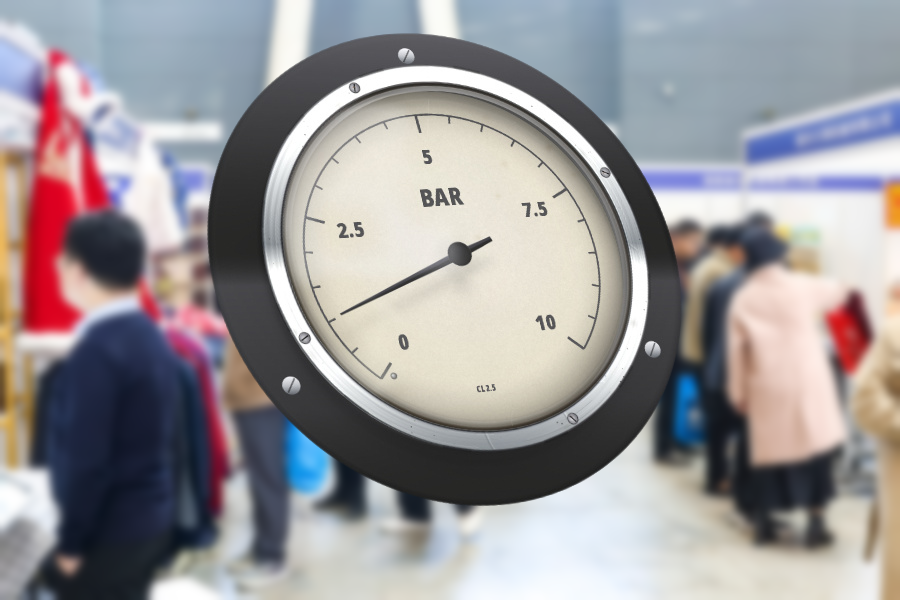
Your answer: 1 bar
